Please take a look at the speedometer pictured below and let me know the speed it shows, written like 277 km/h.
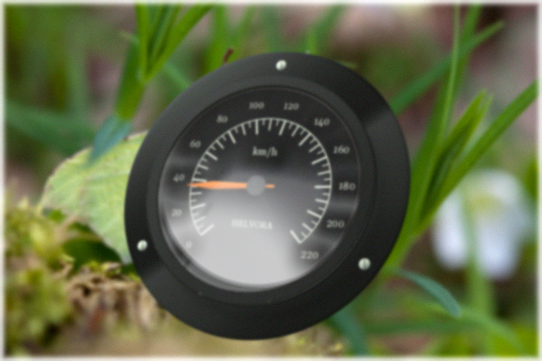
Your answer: 35 km/h
